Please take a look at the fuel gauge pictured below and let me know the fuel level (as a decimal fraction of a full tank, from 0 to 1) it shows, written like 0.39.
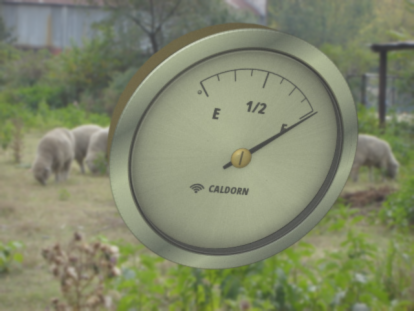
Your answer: 1
